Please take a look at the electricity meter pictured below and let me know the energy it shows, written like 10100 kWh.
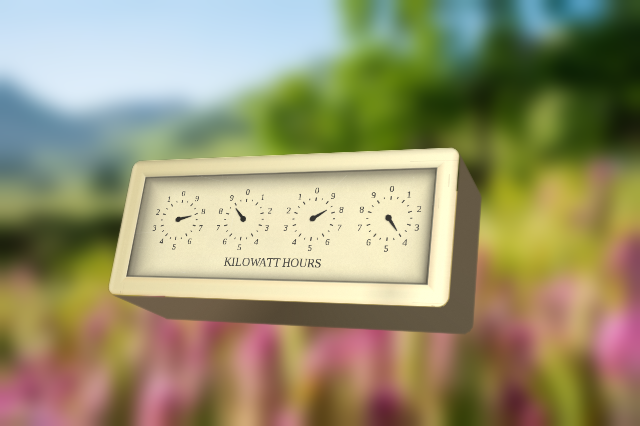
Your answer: 7884 kWh
